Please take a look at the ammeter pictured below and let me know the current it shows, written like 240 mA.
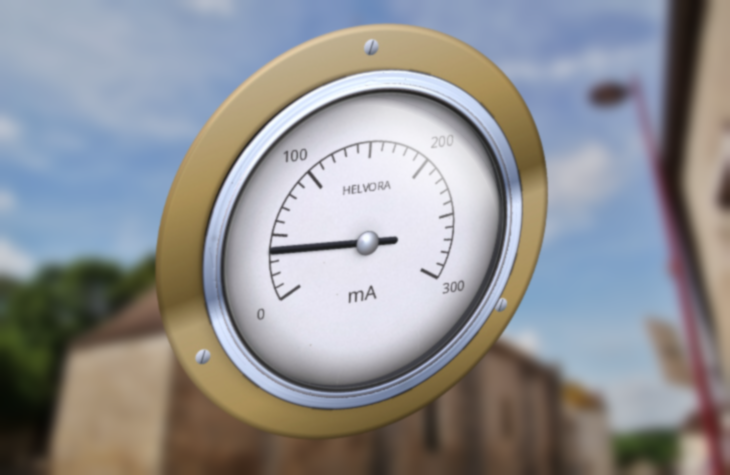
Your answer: 40 mA
